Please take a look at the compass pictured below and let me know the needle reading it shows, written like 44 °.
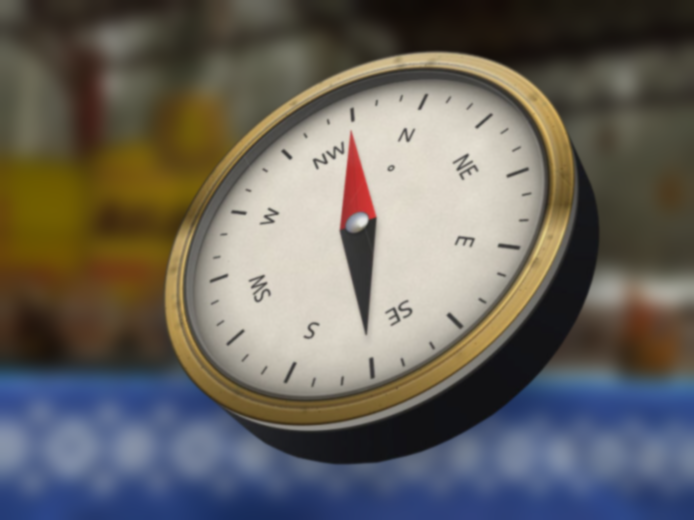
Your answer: 330 °
